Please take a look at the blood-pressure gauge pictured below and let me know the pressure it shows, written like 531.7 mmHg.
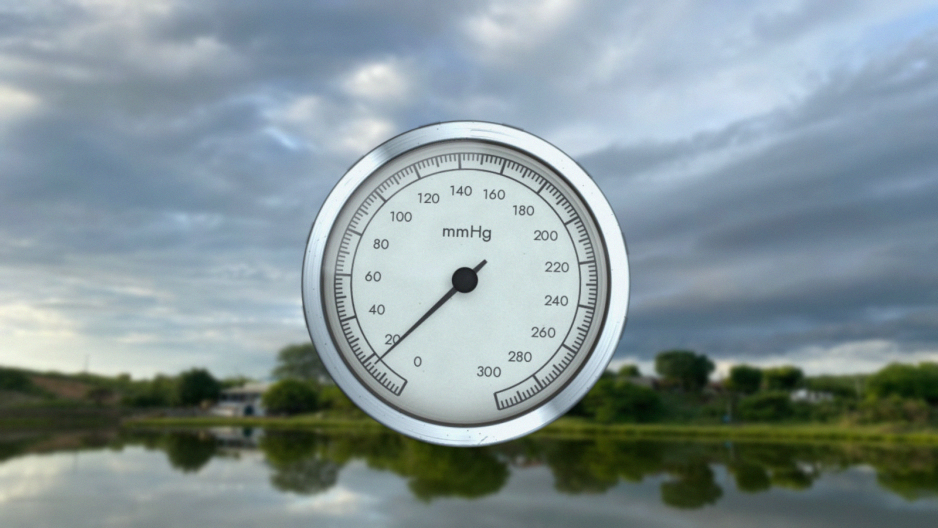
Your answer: 16 mmHg
